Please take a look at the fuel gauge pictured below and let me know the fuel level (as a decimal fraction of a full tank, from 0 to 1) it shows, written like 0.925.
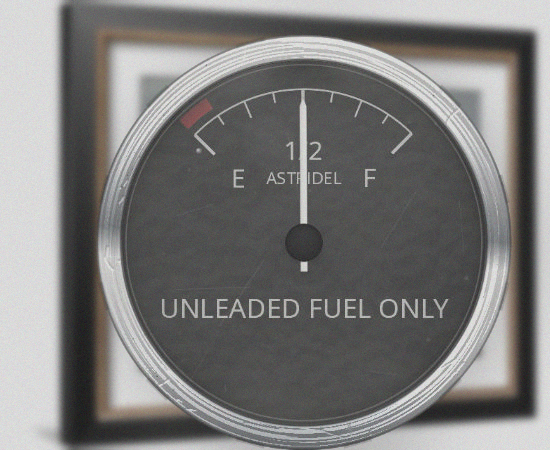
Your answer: 0.5
